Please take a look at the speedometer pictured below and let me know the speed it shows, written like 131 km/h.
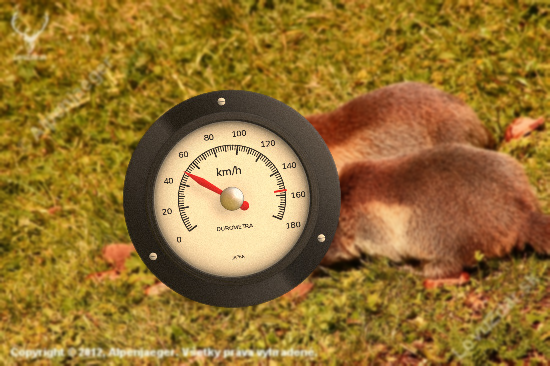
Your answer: 50 km/h
